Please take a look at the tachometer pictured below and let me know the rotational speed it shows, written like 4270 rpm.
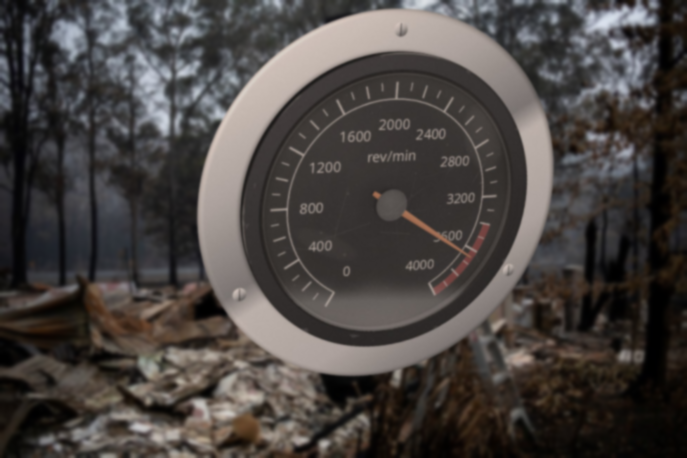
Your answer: 3650 rpm
